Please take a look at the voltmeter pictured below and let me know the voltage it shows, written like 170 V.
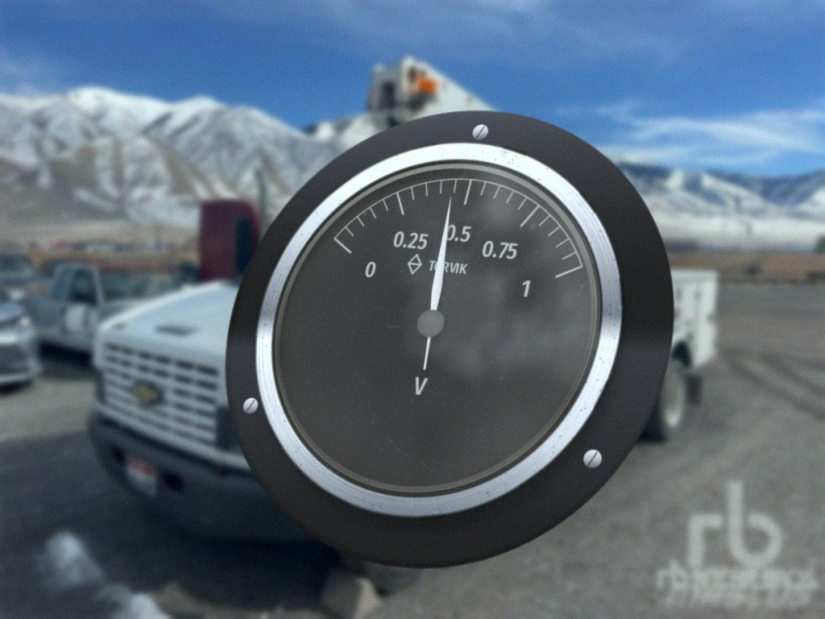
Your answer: 0.45 V
